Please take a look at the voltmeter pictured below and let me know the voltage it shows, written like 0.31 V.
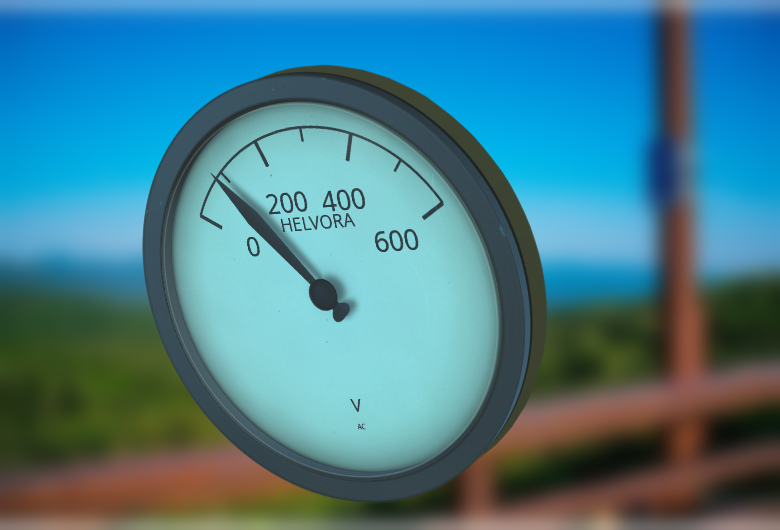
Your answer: 100 V
